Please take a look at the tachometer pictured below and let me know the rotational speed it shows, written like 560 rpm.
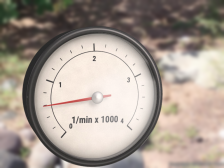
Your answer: 600 rpm
